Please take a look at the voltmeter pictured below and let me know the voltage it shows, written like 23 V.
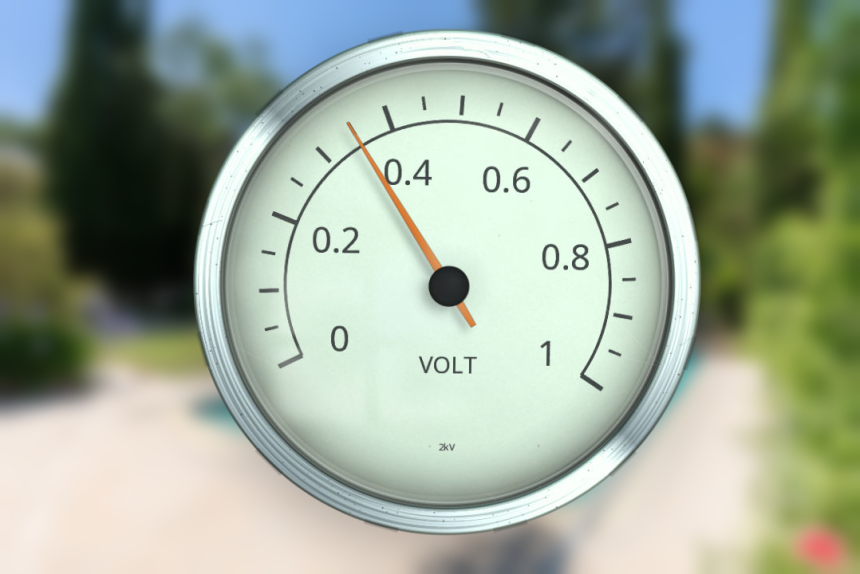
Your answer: 0.35 V
